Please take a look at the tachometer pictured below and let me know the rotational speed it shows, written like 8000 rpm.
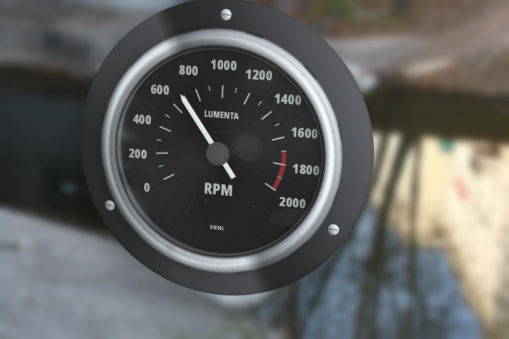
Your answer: 700 rpm
